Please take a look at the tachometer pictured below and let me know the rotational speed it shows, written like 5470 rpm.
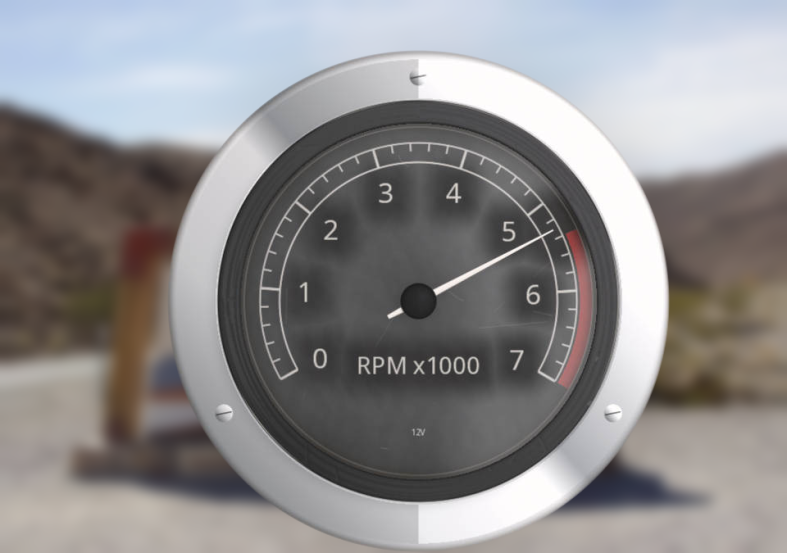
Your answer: 5300 rpm
